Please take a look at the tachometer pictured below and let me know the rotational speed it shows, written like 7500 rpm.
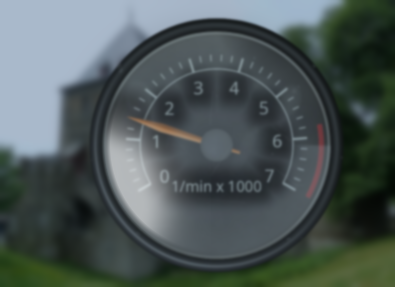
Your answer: 1400 rpm
